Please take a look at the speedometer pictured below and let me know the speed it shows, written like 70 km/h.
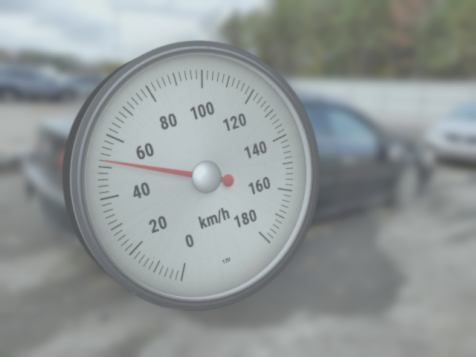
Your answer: 52 km/h
